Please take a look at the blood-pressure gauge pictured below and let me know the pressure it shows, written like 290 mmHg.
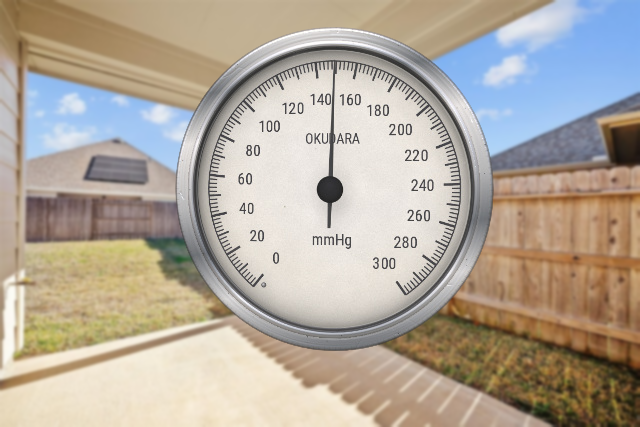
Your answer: 150 mmHg
